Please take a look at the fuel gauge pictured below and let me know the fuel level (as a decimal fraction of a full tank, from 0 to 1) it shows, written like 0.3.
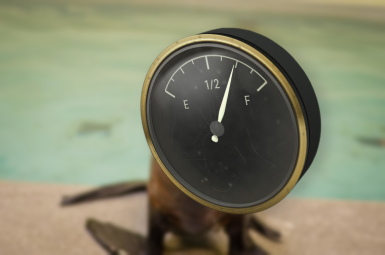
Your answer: 0.75
